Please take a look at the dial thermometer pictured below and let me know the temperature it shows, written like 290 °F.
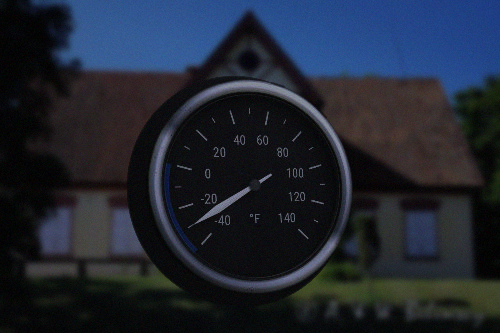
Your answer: -30 °F
